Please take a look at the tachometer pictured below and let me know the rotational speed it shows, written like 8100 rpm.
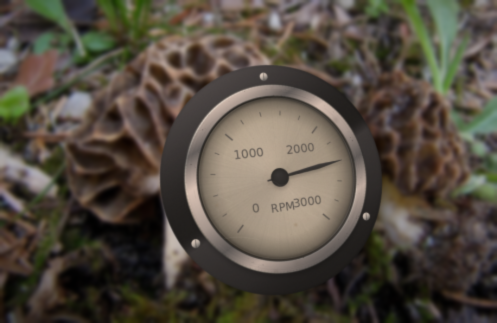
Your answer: 2400 rpm
